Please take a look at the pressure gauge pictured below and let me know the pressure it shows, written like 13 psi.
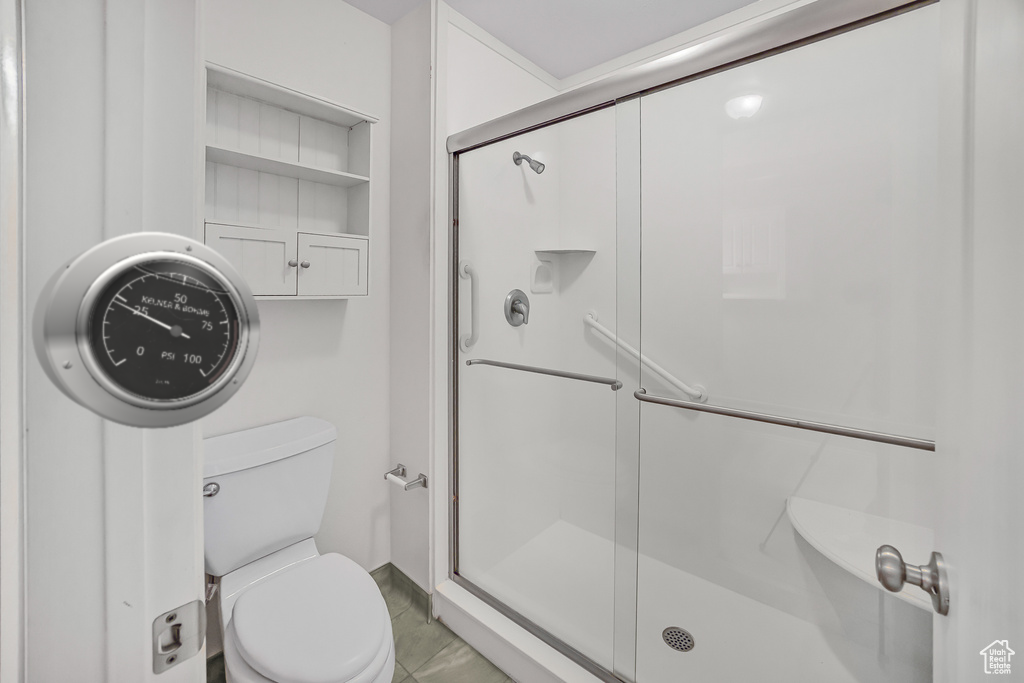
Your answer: 22.5 psi
